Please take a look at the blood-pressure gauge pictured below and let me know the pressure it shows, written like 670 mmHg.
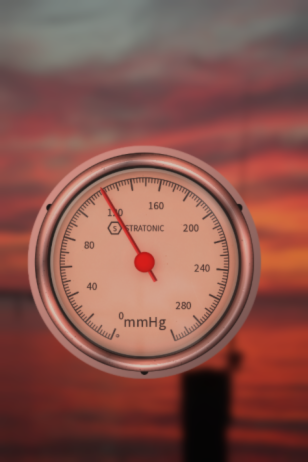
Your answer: 120 mmHg
